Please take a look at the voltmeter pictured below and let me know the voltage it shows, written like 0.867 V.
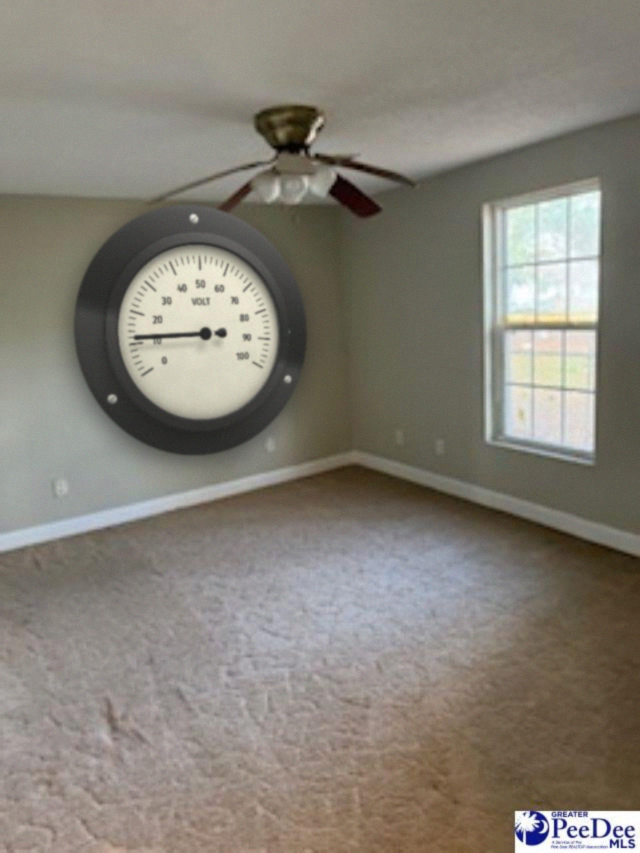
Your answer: 12 V
